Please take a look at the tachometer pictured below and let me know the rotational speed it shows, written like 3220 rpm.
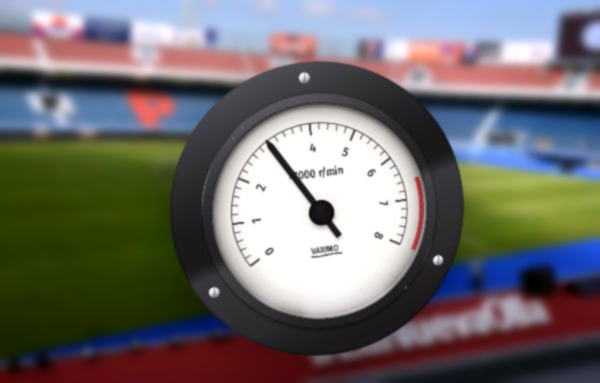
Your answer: 3000 rpm
